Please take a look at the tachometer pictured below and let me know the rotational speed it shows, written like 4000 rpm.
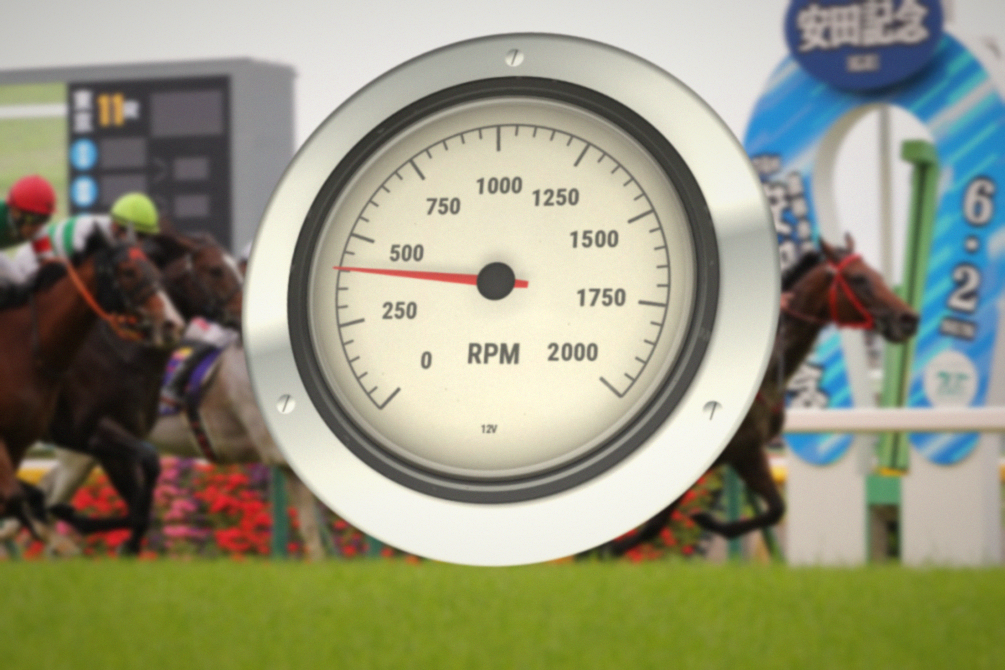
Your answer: 400 rpm
